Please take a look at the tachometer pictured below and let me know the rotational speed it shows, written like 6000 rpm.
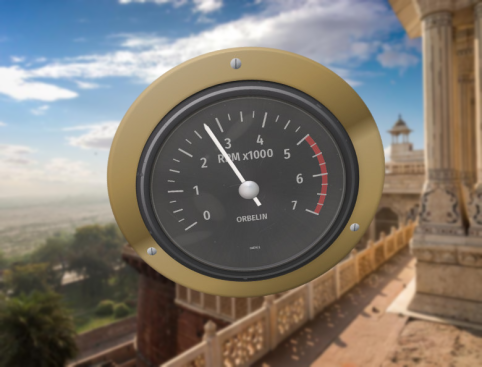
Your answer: 2750 rpm
